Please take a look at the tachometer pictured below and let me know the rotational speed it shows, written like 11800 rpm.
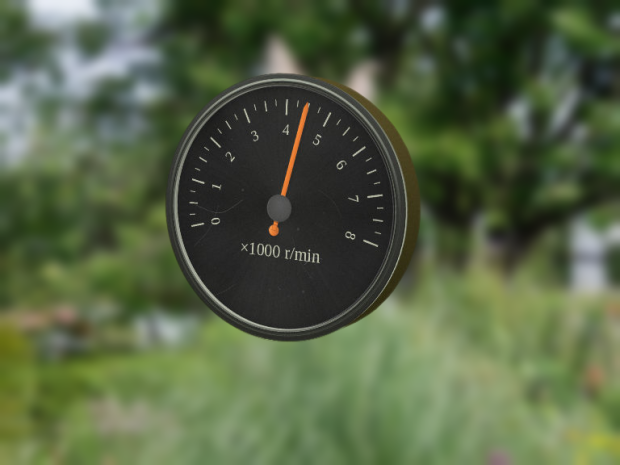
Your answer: 4500 rpm
